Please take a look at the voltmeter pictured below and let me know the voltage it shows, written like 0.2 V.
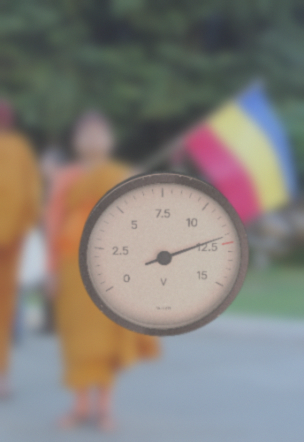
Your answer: 12 V
